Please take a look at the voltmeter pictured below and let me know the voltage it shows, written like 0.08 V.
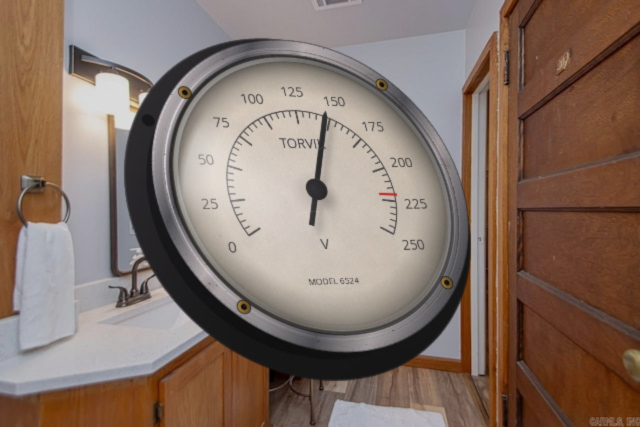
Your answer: 145 V
